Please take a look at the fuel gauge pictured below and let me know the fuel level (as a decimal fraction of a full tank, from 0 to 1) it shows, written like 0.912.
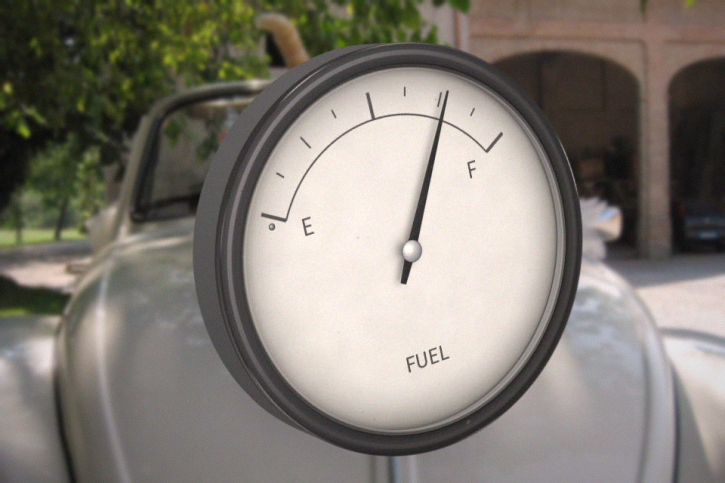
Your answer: 0.75
